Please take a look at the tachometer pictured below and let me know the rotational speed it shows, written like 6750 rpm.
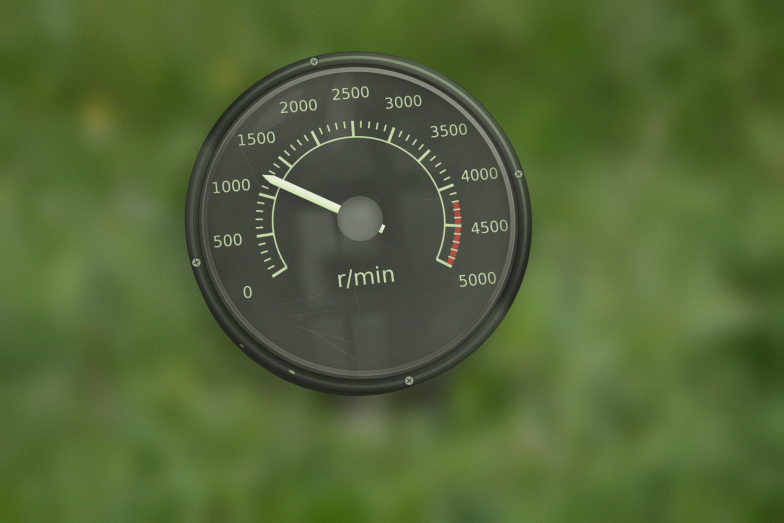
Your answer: 1200 rpm
